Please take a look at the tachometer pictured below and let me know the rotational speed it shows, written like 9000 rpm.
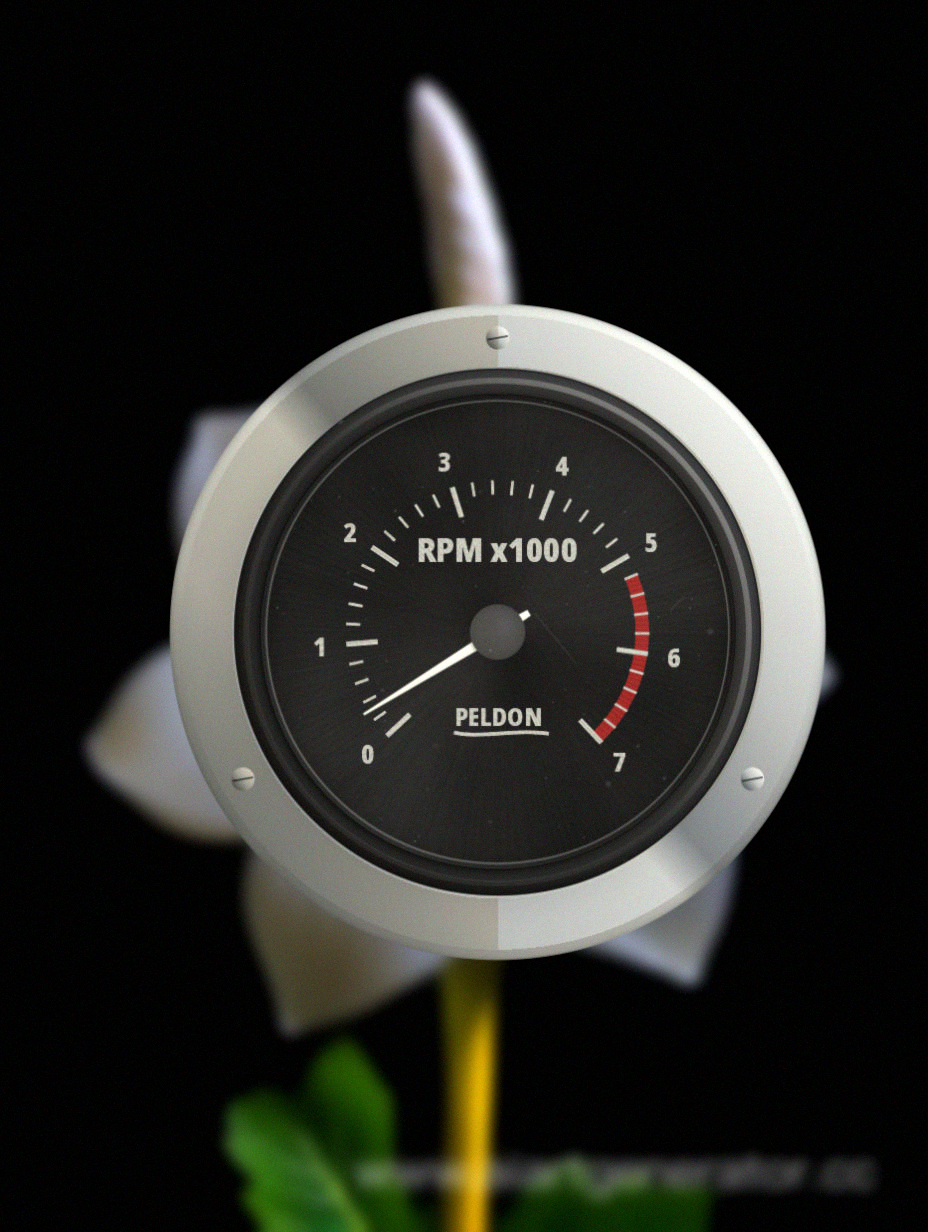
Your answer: 300 rpm
